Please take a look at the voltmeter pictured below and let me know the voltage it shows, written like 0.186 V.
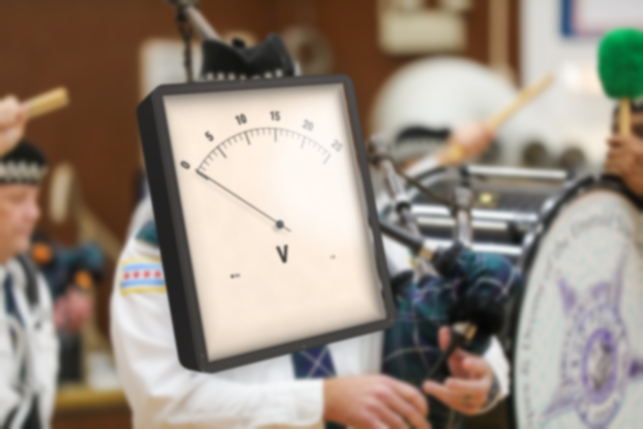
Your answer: 0 V
